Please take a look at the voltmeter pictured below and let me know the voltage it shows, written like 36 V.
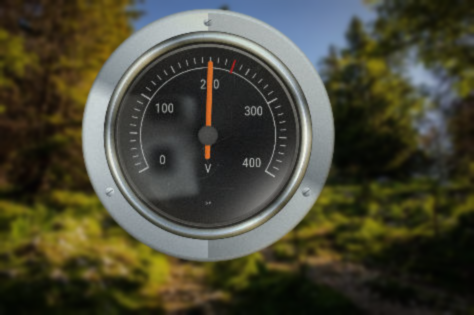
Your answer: 200 V
